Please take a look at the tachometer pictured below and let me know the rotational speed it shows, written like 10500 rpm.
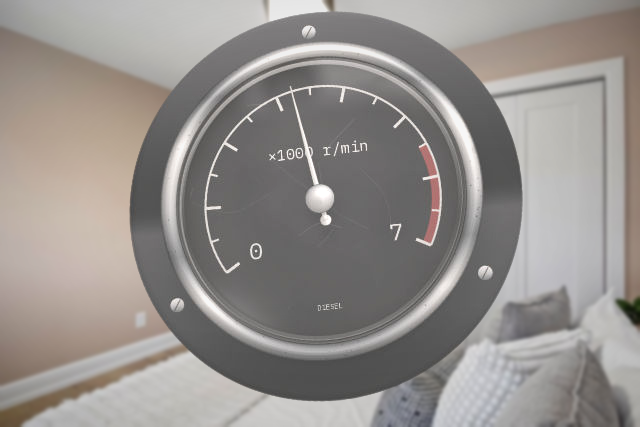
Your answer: 3250 rpm
